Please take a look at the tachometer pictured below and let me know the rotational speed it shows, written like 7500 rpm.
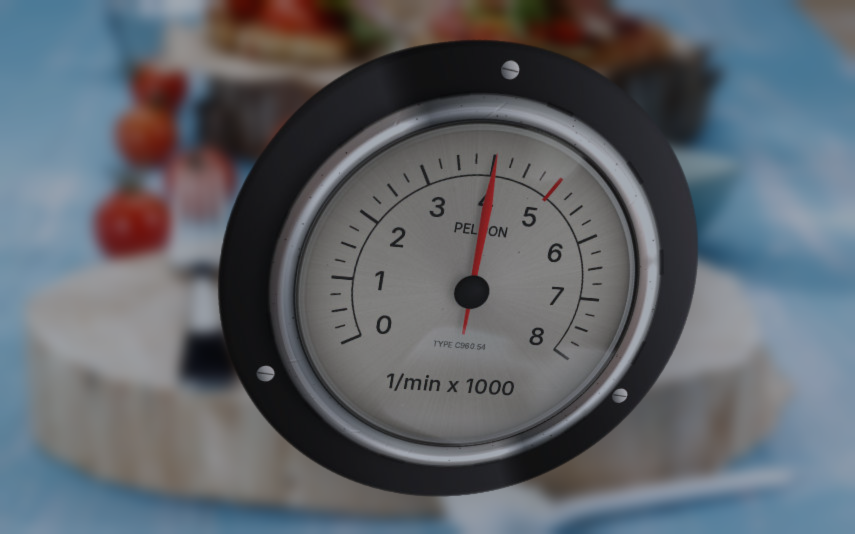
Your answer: 4000 rpm
